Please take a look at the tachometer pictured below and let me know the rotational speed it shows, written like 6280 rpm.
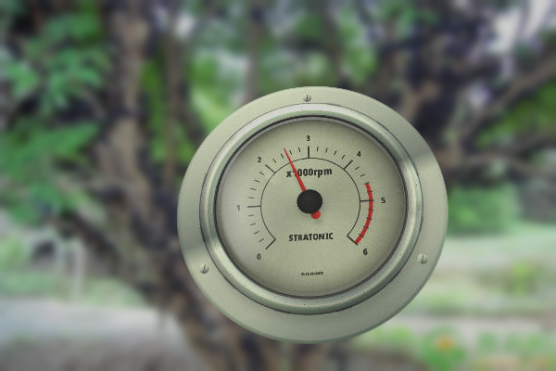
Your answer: 2500 rpm
